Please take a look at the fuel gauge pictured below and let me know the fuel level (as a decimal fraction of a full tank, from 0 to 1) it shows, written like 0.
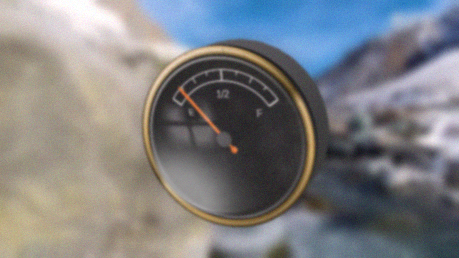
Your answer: 0.125
